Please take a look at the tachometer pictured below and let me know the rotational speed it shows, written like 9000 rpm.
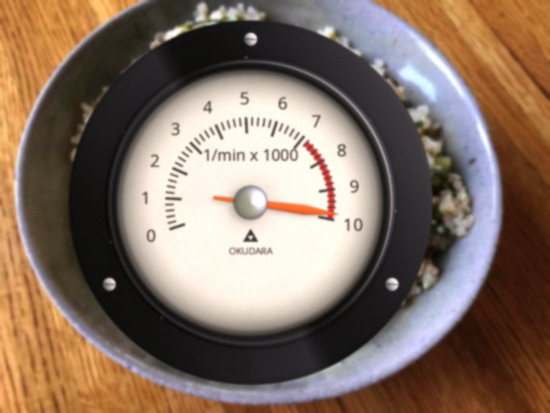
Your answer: 9800 rpm
